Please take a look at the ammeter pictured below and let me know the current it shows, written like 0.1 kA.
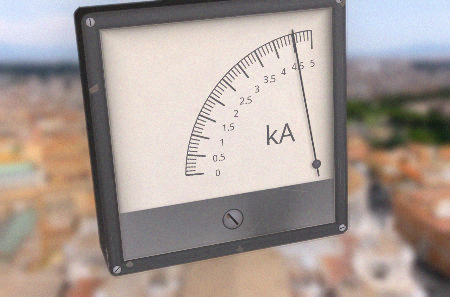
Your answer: 4.5 kA
